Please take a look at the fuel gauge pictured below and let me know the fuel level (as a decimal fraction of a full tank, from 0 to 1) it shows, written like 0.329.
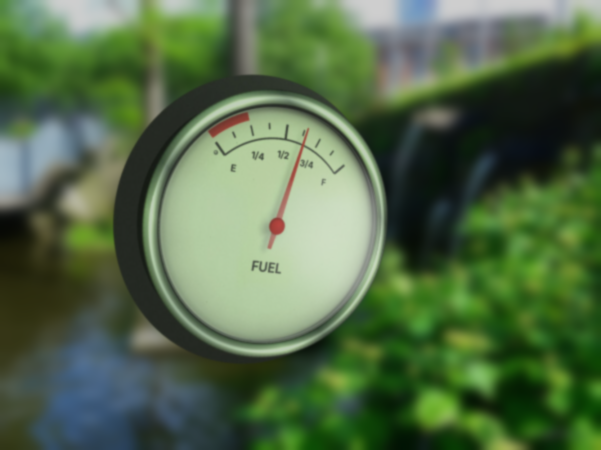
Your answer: 0.625
